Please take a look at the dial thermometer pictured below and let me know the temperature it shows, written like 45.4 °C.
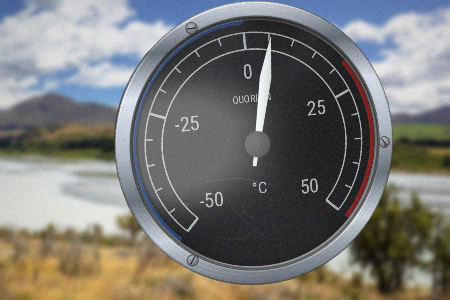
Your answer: 5 °C
